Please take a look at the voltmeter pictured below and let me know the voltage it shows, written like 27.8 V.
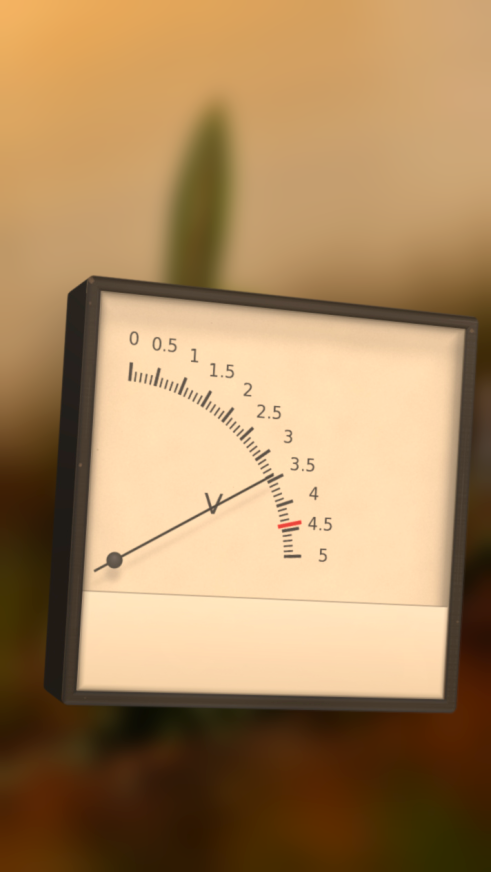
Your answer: 3.4 V
